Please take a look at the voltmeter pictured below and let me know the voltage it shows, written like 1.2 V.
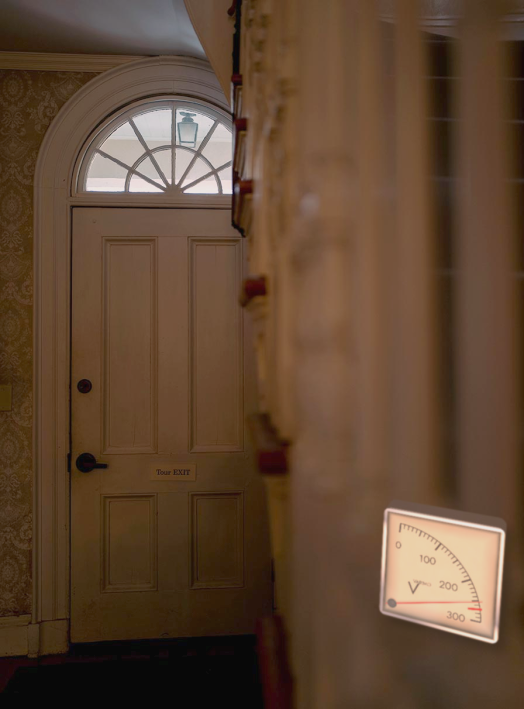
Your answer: 250 V
